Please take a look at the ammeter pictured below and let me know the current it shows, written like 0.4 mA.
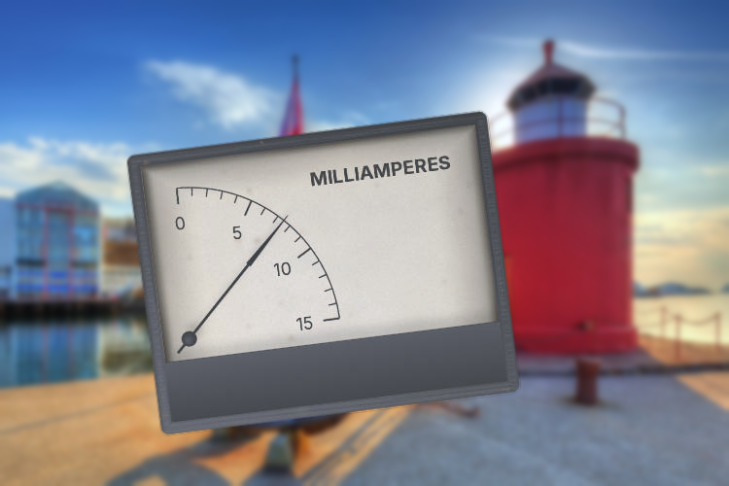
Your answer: 7.5 mA
